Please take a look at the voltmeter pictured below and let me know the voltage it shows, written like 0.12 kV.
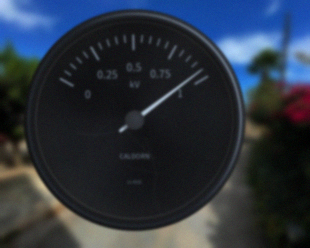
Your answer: 0.95 kV
